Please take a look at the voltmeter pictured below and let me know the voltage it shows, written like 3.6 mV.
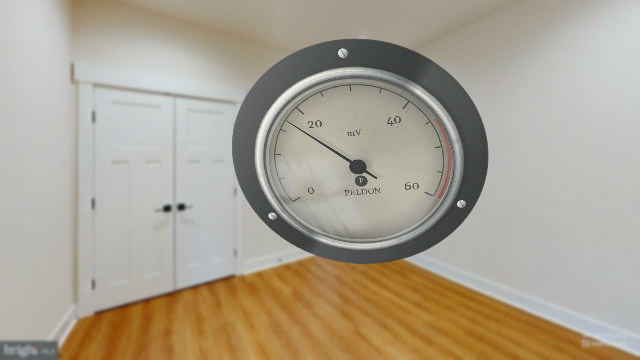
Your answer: 17.5 mV
